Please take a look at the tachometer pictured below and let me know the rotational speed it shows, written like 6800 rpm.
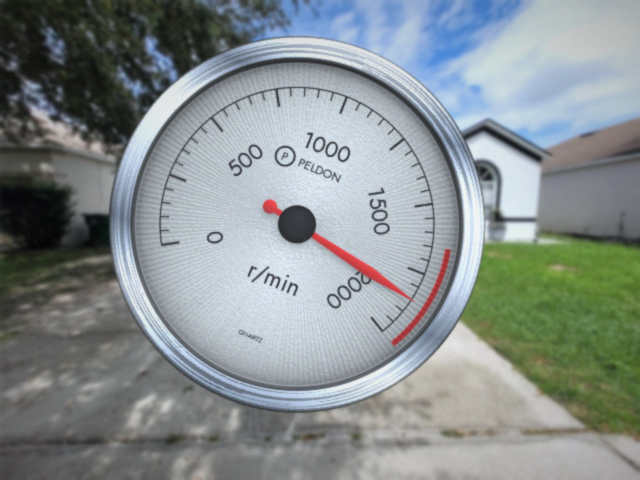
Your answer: 1850 rpm
